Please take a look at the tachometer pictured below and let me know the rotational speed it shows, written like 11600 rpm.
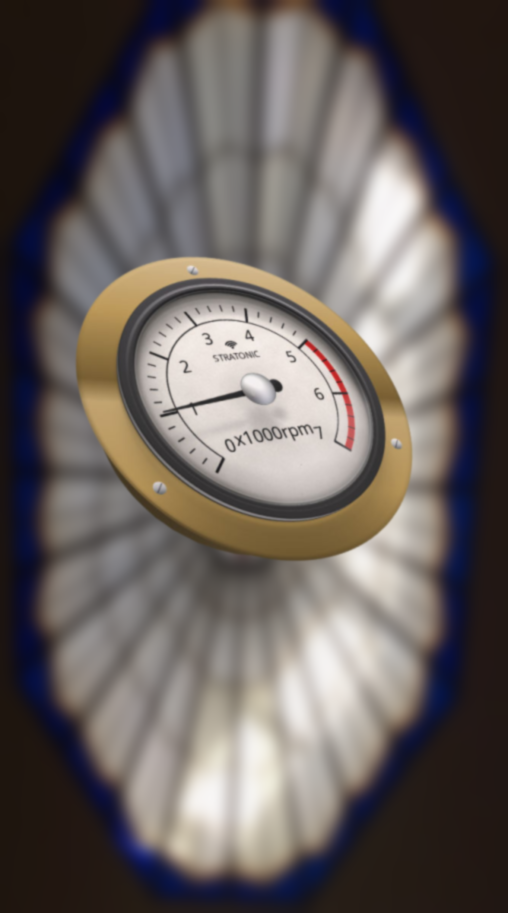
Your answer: 1000 rpm
